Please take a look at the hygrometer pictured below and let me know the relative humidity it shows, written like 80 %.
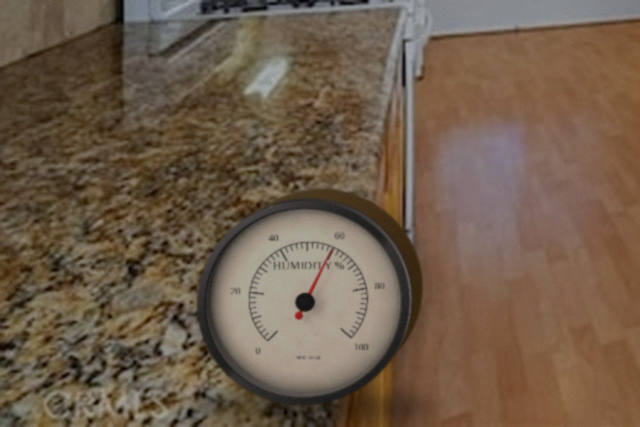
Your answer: 60 %
